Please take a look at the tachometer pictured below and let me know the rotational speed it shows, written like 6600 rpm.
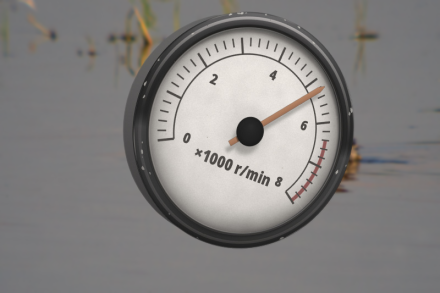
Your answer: 5200 rpm
